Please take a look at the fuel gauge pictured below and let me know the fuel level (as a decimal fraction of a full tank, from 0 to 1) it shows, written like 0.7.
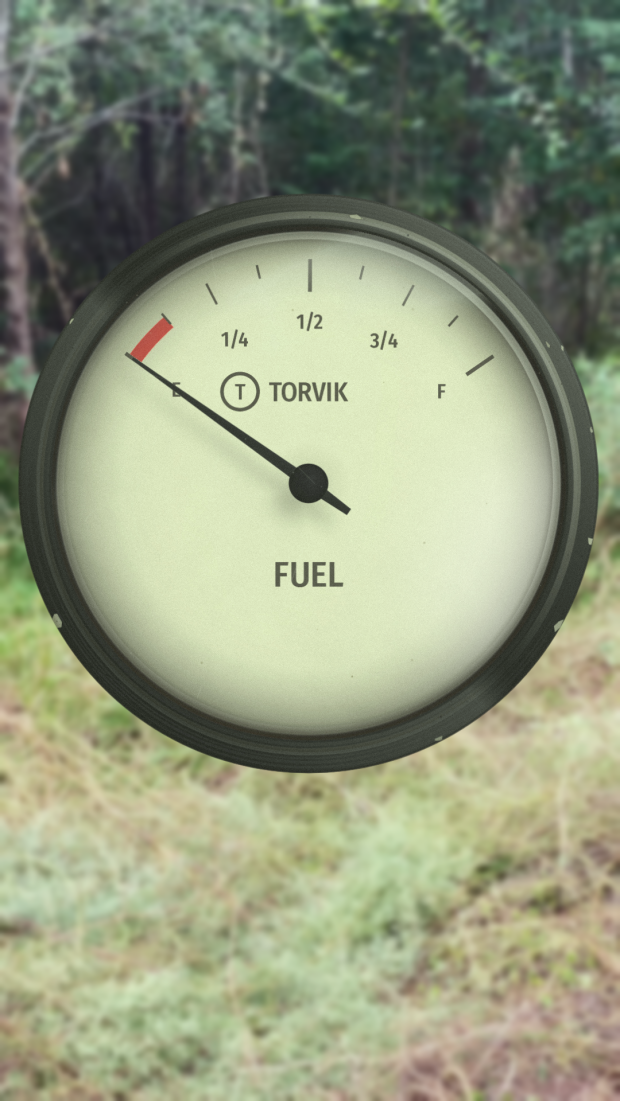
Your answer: 0
